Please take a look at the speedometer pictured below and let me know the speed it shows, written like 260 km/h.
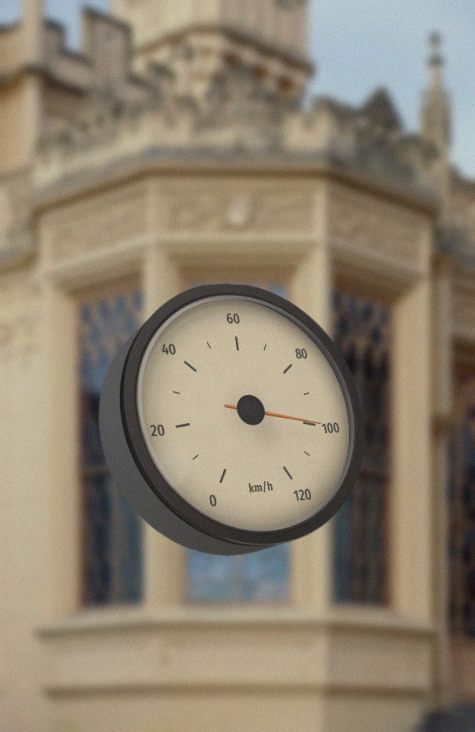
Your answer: 100 km/h
